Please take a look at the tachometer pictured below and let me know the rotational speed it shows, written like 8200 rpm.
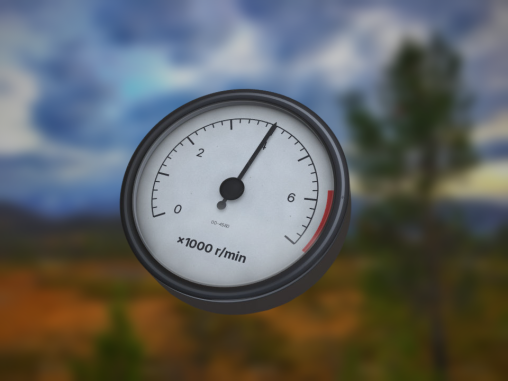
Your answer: 4000 rpm
